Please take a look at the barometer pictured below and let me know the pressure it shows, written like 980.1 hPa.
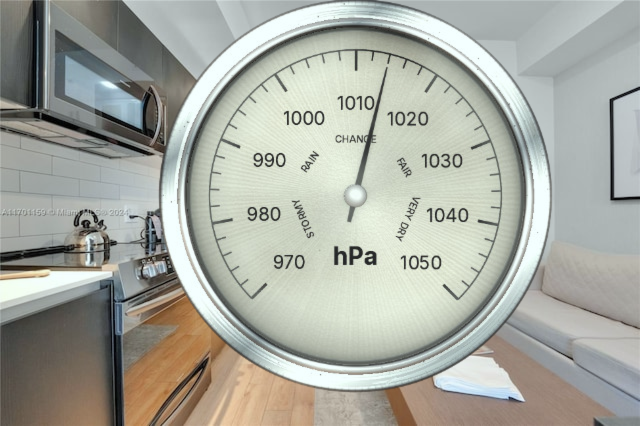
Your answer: 1014 hPa
